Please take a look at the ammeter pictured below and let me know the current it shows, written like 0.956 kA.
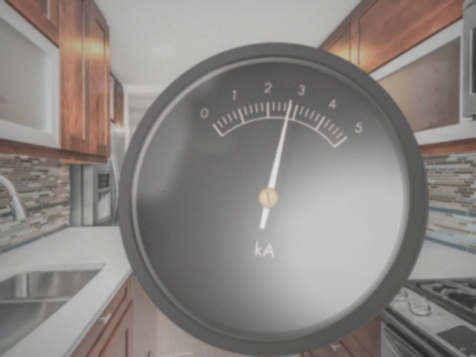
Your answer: 2.8 kA
